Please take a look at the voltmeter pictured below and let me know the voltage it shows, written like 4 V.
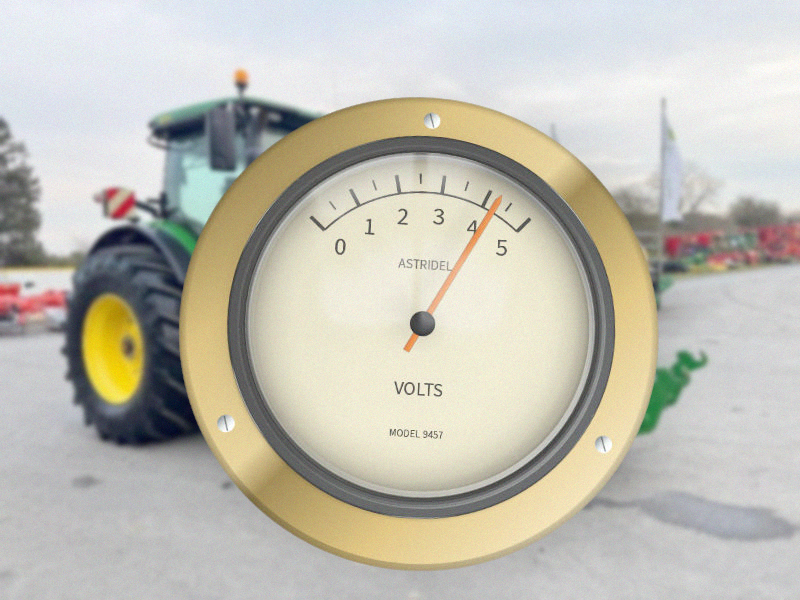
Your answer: 4.25 V
